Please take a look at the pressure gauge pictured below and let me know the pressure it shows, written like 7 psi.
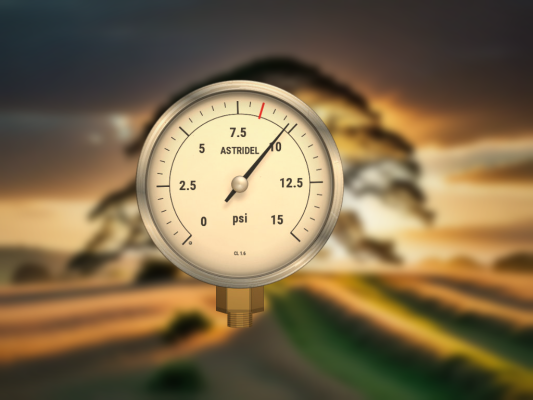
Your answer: 9.75 psi
